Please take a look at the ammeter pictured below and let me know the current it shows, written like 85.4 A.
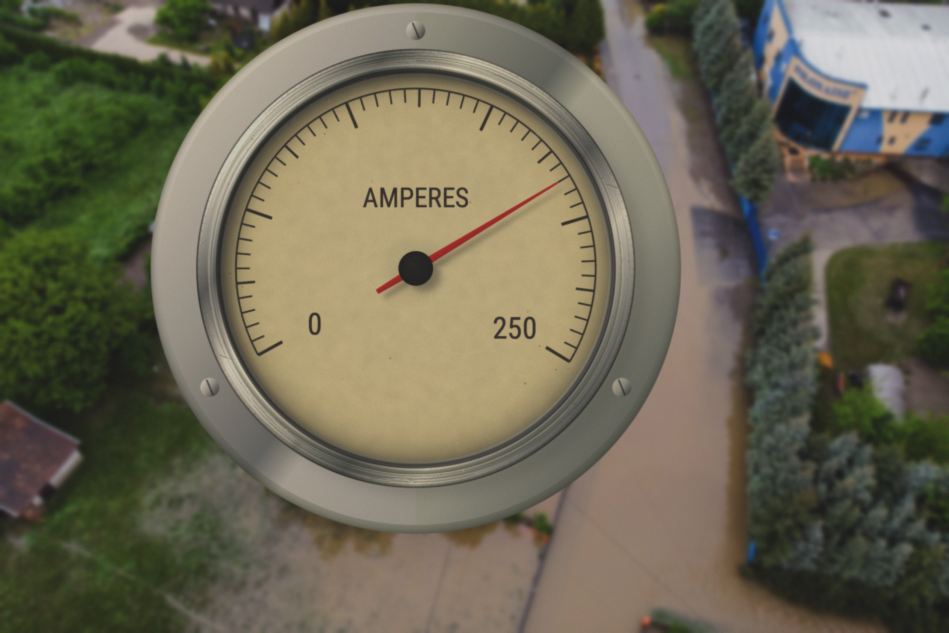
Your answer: 185 A
